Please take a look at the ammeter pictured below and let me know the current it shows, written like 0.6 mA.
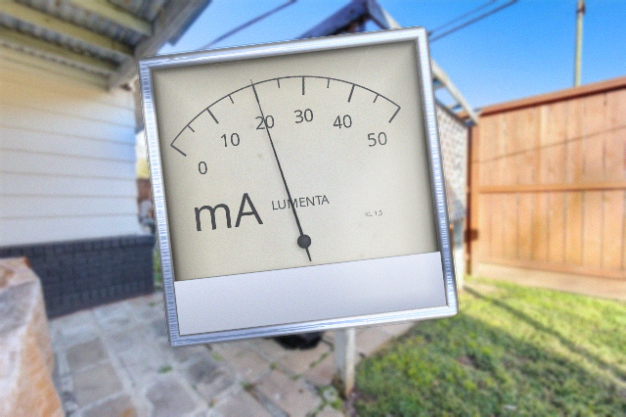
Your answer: 20 mA
